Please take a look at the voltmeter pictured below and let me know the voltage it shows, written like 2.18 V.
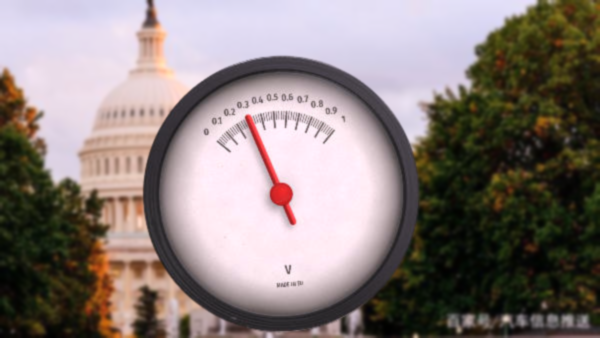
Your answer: 0.3 V
